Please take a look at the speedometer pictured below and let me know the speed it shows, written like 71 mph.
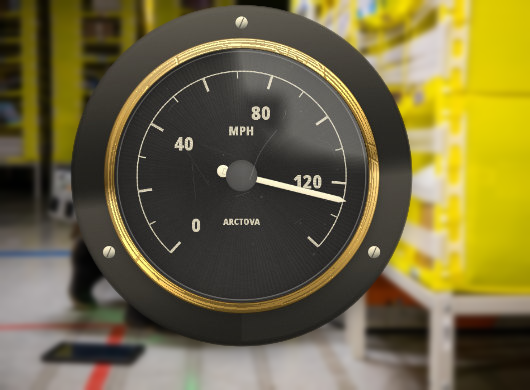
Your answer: 125 mph
